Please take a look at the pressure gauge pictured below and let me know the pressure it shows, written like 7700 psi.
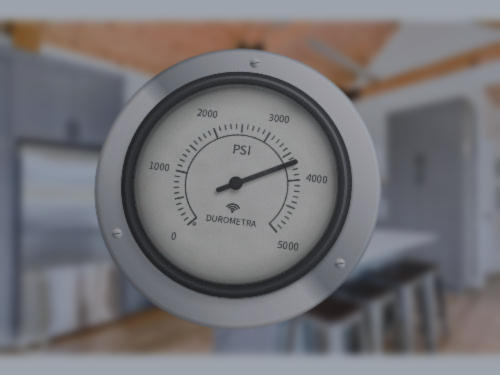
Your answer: 3700 psi
